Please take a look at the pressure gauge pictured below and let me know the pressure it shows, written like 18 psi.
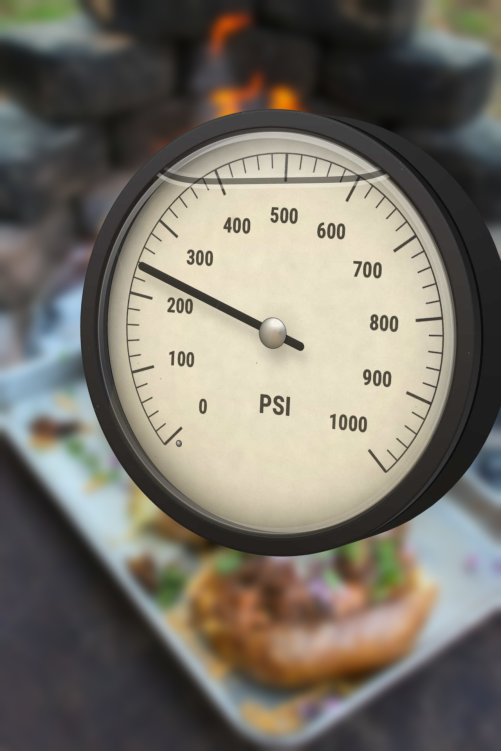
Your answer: 240 psi
